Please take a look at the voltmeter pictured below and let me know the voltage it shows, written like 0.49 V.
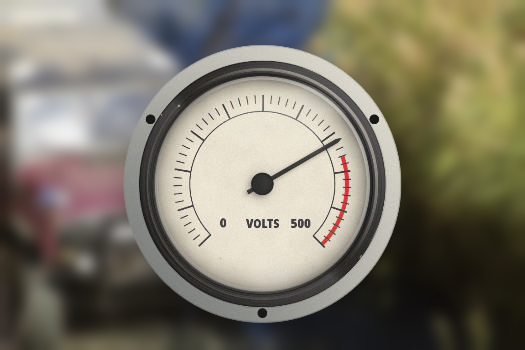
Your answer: 360 V
